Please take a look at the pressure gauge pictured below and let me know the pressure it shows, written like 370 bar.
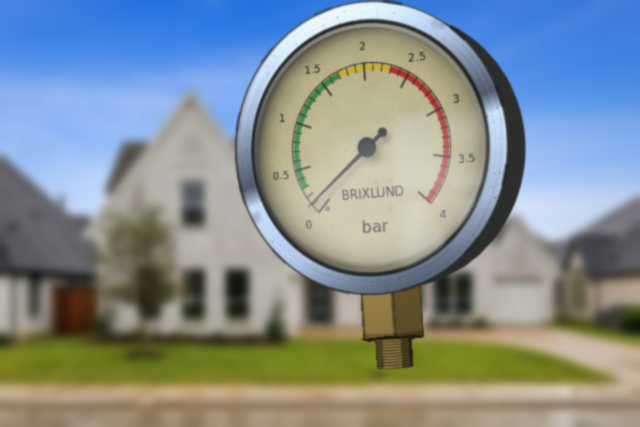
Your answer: 0.1 bar
